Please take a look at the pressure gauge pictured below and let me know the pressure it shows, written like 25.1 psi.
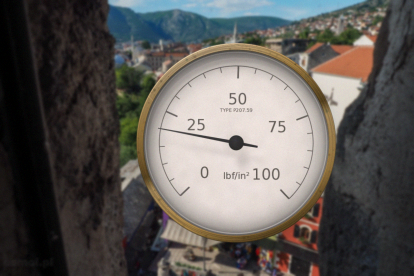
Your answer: 20 psi
